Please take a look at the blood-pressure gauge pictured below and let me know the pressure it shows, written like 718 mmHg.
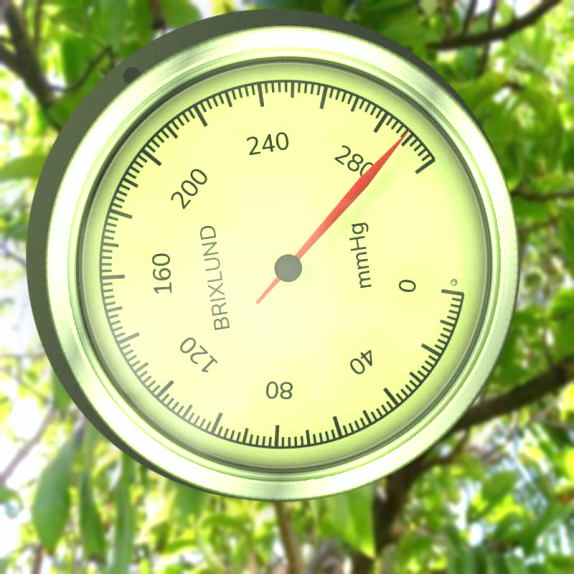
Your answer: 288 mmHg
